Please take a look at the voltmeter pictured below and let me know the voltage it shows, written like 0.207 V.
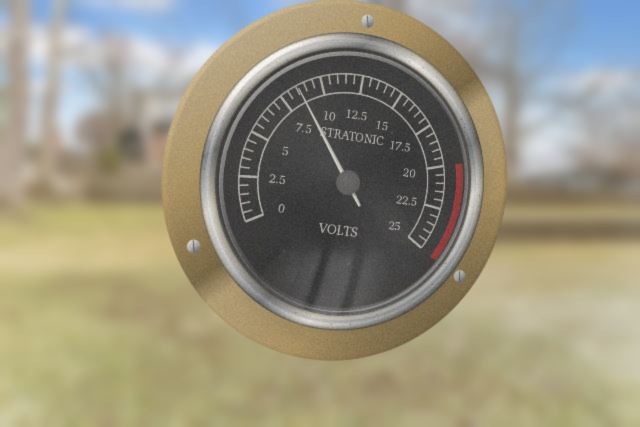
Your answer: 8.5 V
